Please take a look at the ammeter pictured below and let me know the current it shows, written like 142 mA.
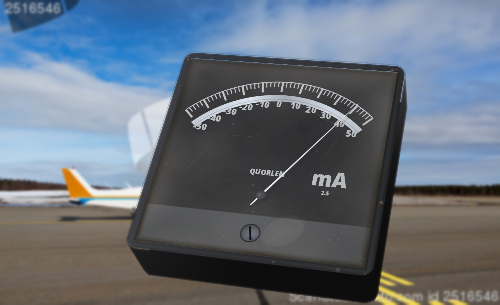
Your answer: 40 mA
